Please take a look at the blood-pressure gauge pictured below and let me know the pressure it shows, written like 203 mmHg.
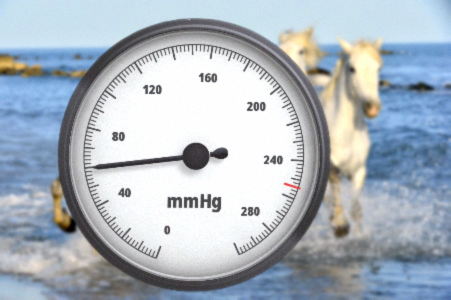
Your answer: 60 mmHg
